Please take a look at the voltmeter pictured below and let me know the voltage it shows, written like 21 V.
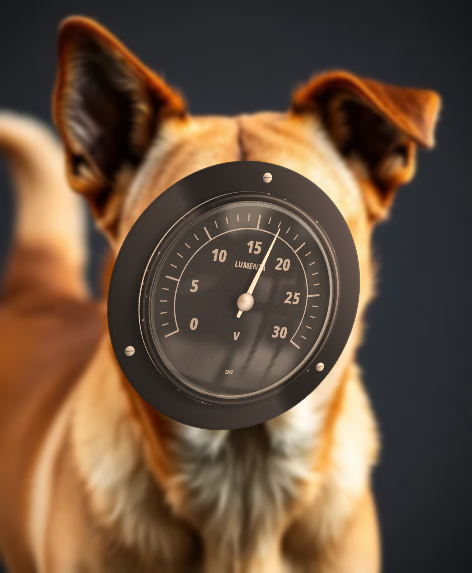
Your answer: 17 V
